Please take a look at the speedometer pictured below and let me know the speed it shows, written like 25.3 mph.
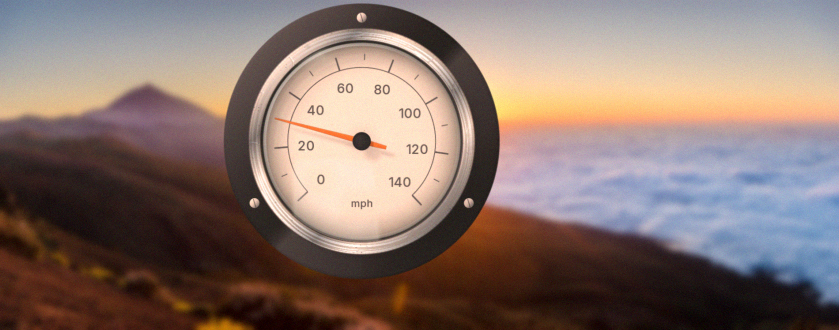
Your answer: 30 mph
